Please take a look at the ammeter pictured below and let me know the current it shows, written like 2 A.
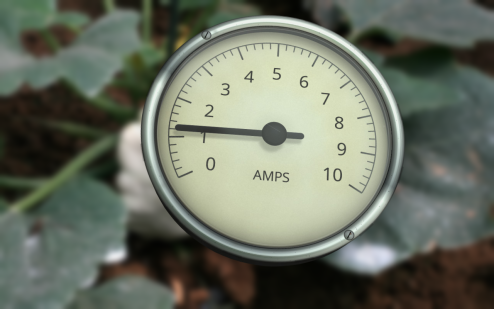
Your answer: 1.2 A
